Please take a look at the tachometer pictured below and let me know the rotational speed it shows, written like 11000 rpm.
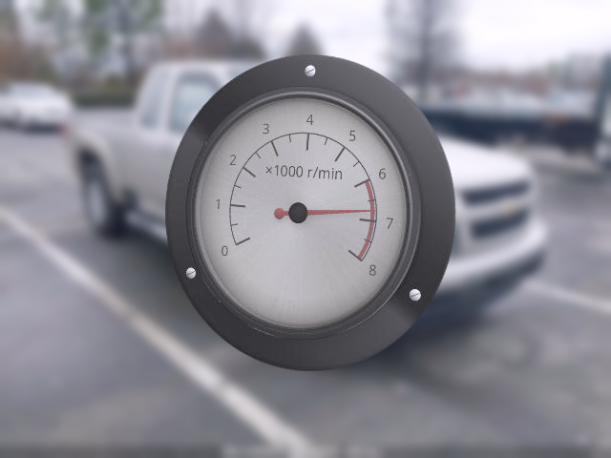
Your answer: 6750 rpm
